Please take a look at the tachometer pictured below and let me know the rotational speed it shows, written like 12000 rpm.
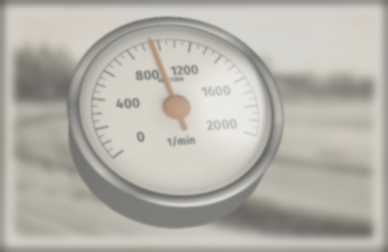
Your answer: 950 rpm
